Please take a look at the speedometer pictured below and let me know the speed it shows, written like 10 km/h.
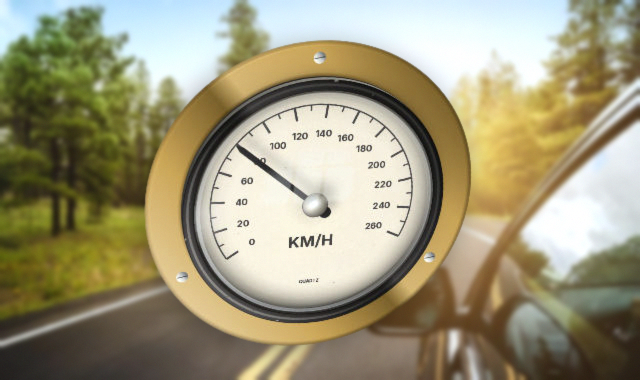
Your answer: 80 km/h
